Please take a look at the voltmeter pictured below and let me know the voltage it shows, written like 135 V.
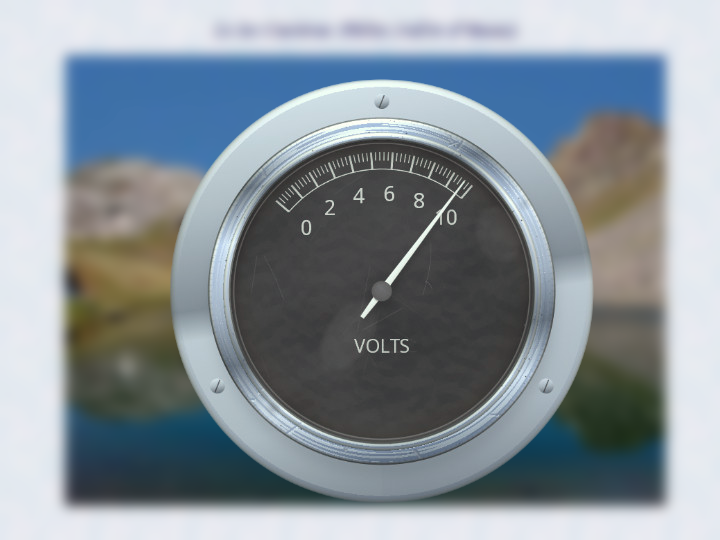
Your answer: 9.6 V
